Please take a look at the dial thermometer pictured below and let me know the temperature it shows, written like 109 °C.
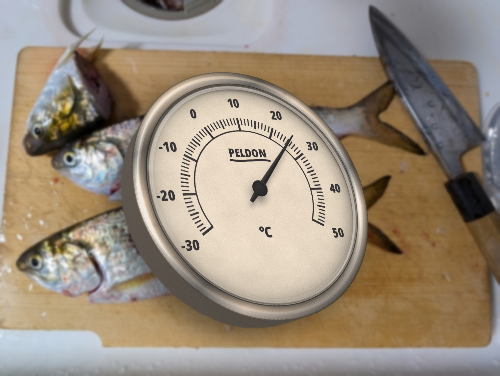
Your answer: 25 °C
